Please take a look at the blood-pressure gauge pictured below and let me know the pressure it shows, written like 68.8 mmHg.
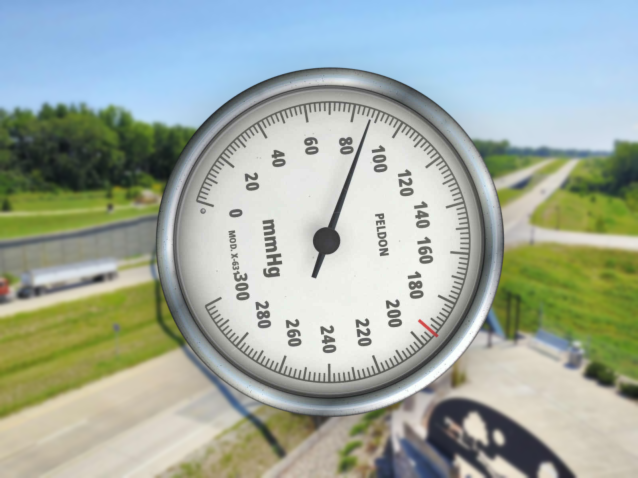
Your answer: 88 mmHg
